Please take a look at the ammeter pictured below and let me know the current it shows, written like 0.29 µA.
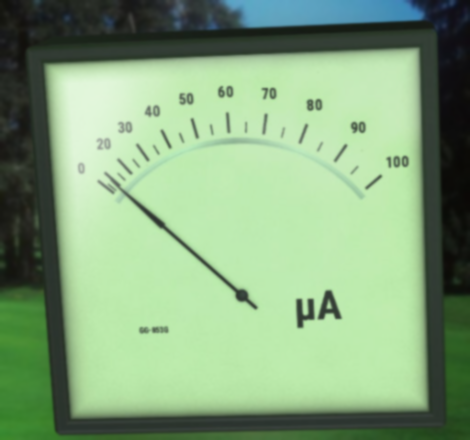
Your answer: 10 µA
